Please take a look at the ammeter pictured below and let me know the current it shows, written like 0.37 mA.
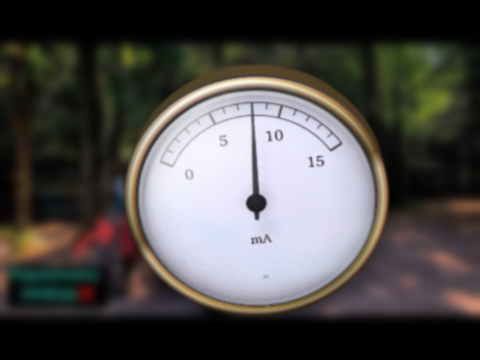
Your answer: 8 mA
